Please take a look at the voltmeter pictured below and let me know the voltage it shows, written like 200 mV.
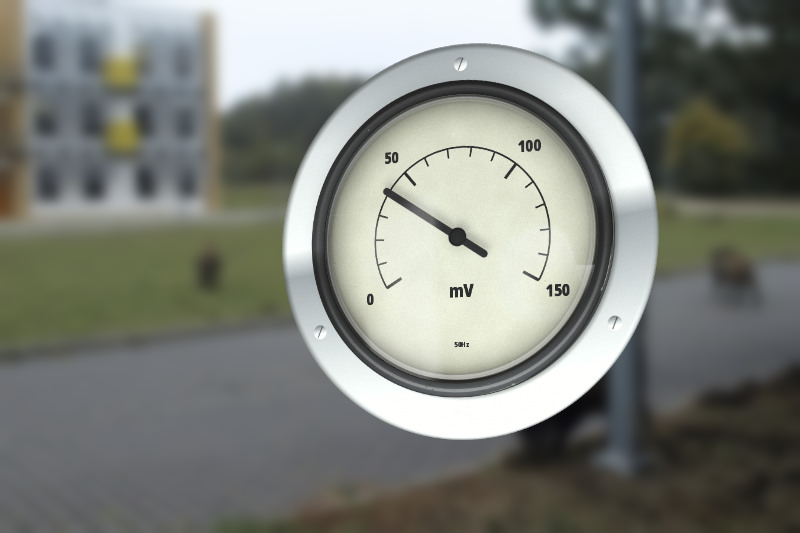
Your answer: 40 mV
